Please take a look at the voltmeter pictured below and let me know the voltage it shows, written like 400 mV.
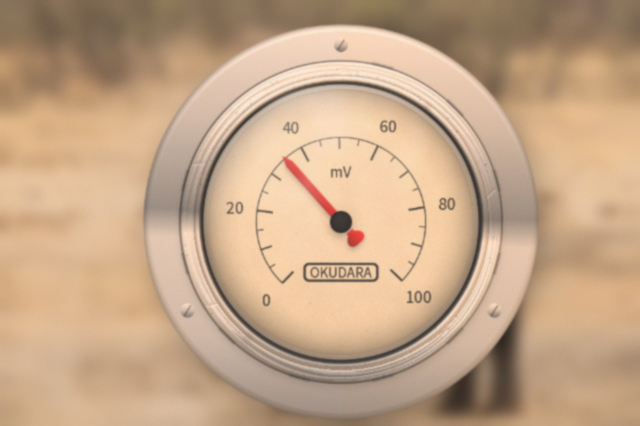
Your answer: 35 mV
